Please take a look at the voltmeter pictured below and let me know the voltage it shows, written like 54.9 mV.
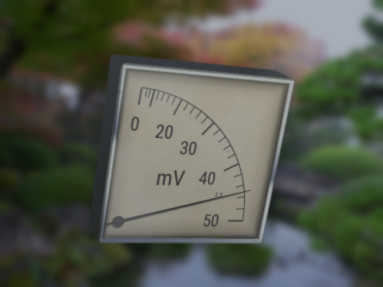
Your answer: 45 mV
